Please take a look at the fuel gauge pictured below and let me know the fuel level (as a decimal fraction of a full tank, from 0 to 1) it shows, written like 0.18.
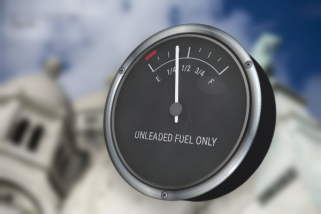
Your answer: 0.375
